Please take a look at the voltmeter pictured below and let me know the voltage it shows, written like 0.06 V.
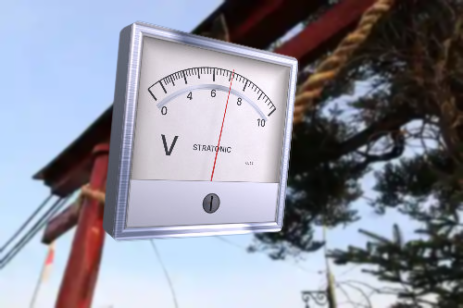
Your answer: 7 V
